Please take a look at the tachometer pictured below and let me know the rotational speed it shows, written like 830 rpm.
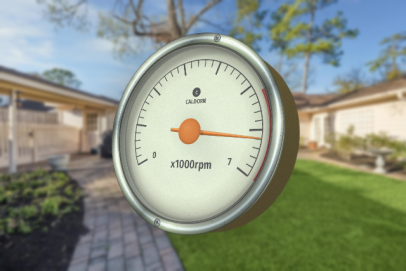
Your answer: 6200 rpm
